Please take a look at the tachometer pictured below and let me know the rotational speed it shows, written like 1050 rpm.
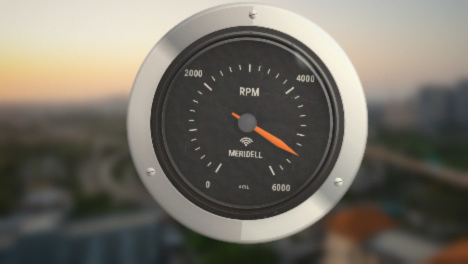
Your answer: 5400 rpm
